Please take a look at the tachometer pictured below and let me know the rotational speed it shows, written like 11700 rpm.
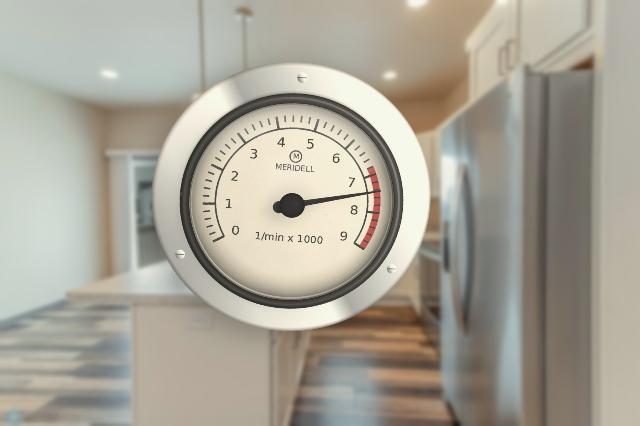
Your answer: 7400 rpm
